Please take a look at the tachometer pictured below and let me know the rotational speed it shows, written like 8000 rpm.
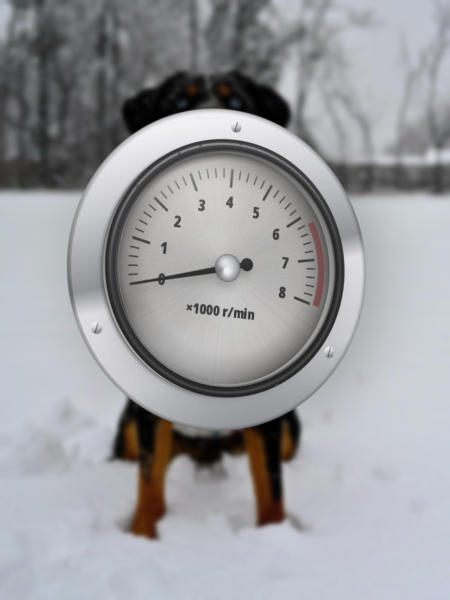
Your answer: 0 rpm
